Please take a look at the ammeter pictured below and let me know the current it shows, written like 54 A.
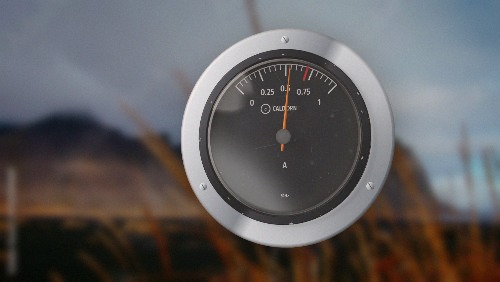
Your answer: 0.55 A
